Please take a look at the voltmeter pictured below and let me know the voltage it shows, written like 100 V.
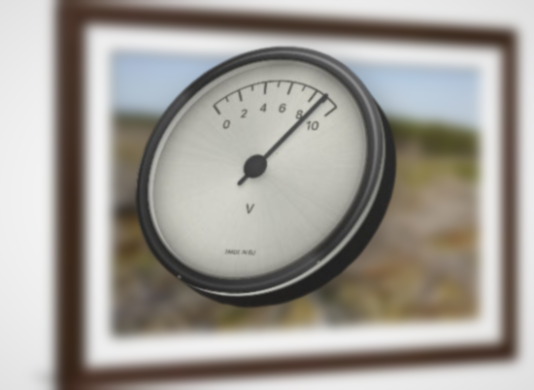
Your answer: 9 V
